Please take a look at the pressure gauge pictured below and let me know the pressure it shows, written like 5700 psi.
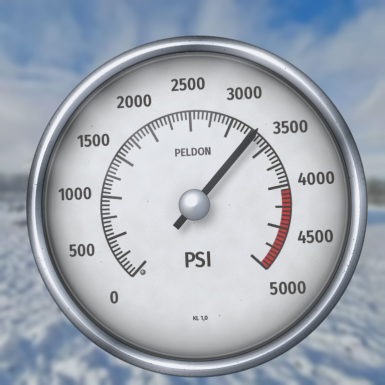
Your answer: 3300 psi
